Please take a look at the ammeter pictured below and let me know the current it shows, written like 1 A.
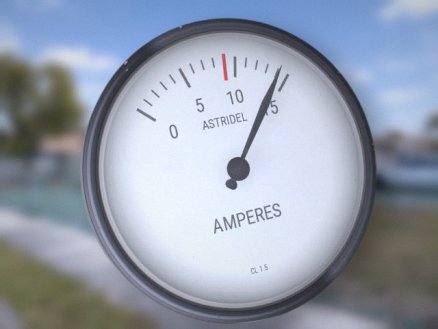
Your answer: 14 A
